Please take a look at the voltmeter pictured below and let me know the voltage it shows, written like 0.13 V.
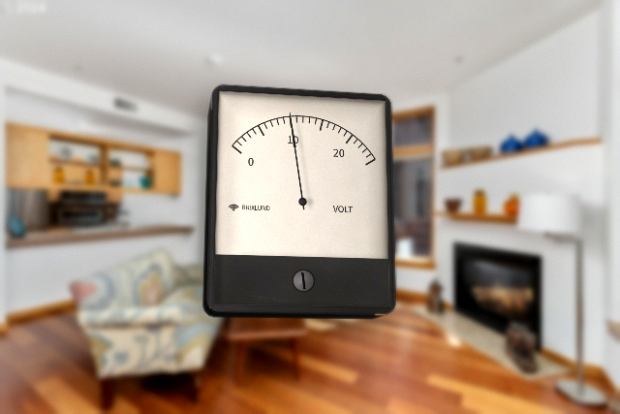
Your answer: 10 V
